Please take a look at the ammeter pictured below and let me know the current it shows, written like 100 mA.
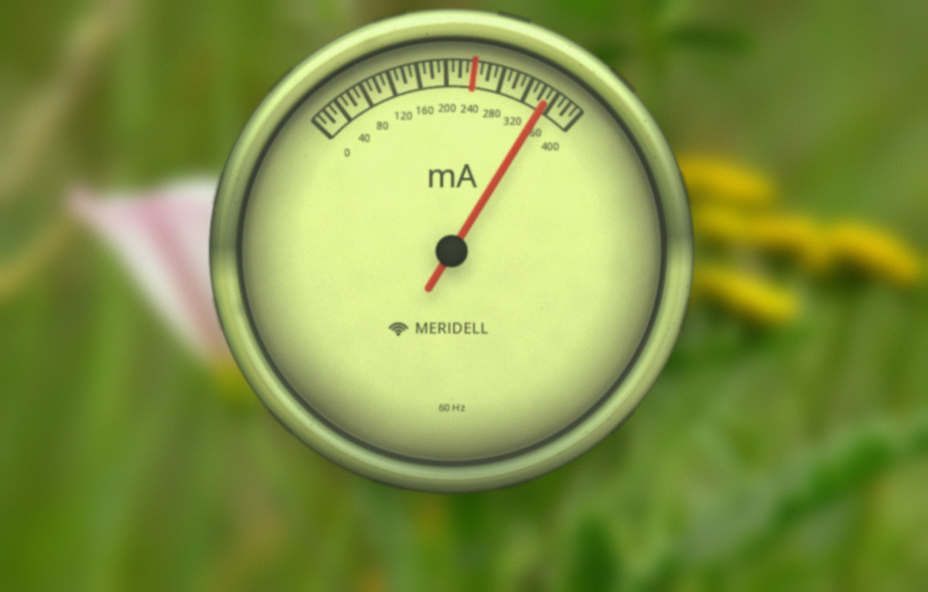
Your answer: 350 mA
